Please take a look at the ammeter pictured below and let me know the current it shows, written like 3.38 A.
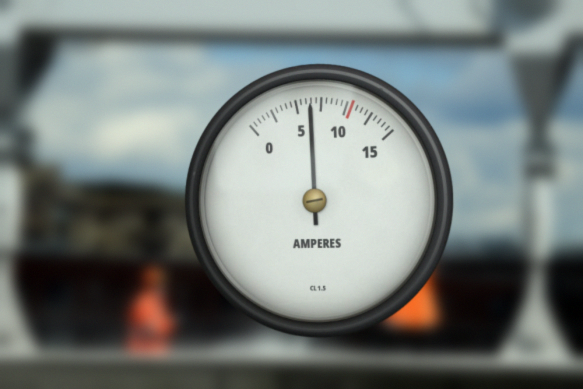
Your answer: 6.5 A
